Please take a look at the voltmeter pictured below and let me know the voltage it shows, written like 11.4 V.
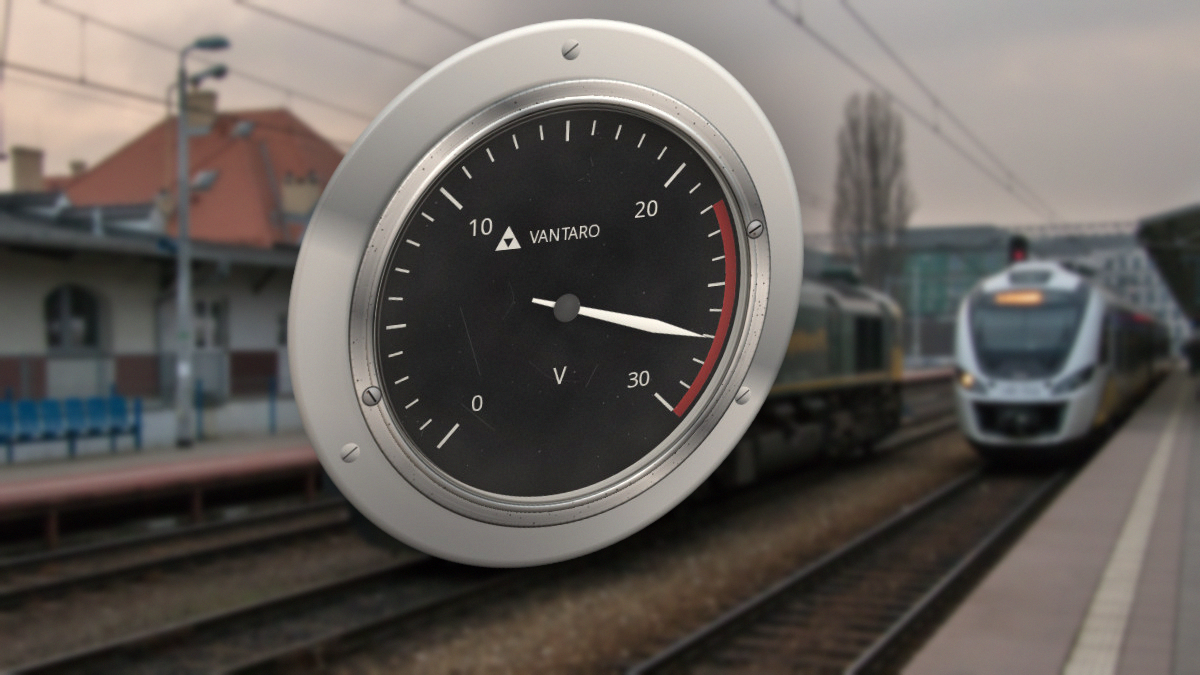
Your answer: 27 V
